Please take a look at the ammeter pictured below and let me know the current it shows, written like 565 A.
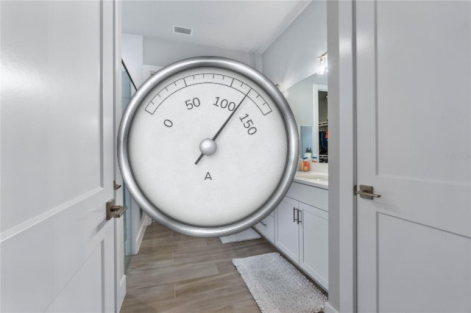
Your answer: 120 A
